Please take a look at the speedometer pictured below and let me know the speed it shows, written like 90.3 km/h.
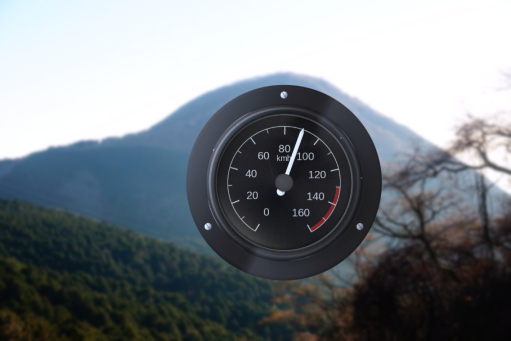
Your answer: 90 km/h
